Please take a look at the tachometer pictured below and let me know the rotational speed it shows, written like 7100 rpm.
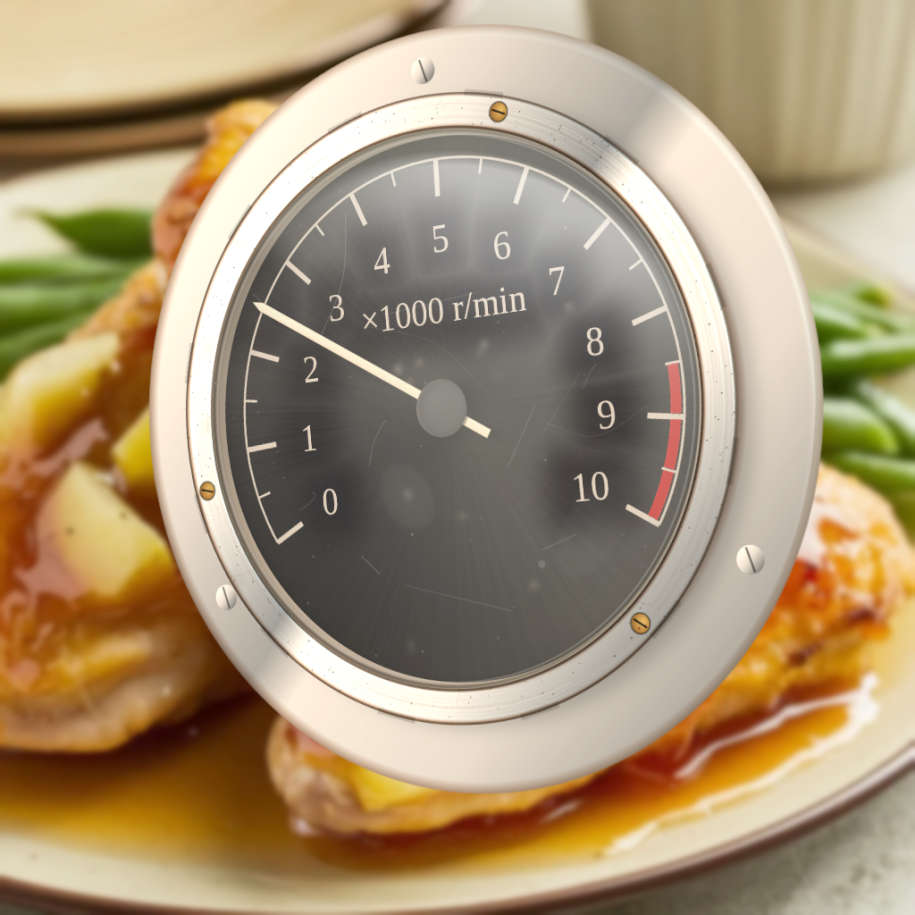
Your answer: 2500 rpm
